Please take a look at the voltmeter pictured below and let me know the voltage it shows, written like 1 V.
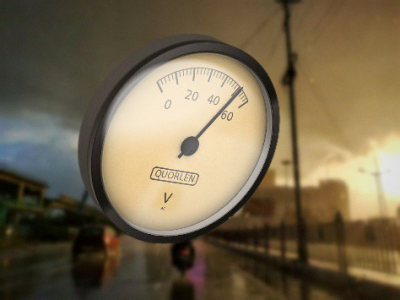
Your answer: 50 V
